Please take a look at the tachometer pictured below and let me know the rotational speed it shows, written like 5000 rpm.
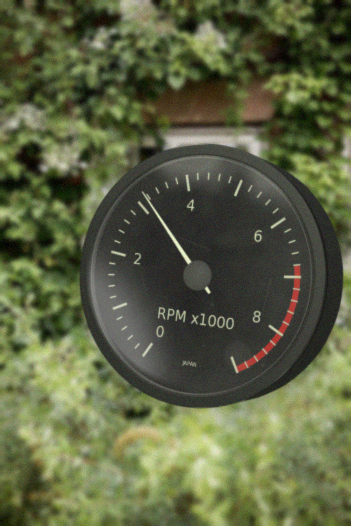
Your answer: 3200 rpm
